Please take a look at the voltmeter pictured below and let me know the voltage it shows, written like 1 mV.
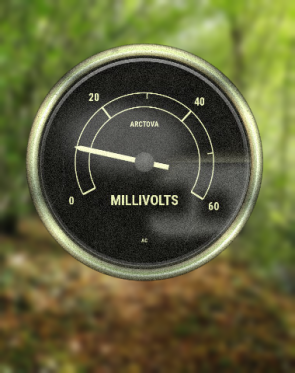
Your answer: 10 mV
